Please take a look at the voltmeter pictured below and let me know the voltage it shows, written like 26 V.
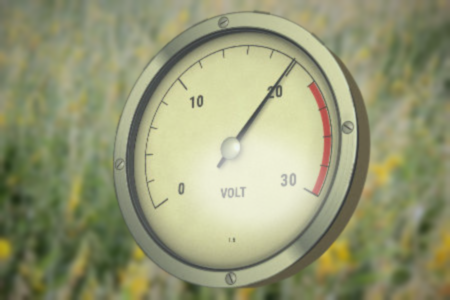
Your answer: 20 V
